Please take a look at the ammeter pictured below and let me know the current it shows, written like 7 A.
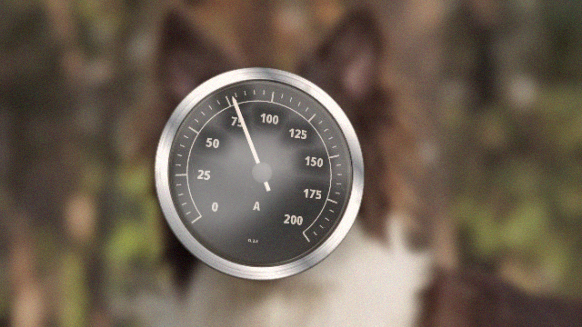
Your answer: 77.5 A
